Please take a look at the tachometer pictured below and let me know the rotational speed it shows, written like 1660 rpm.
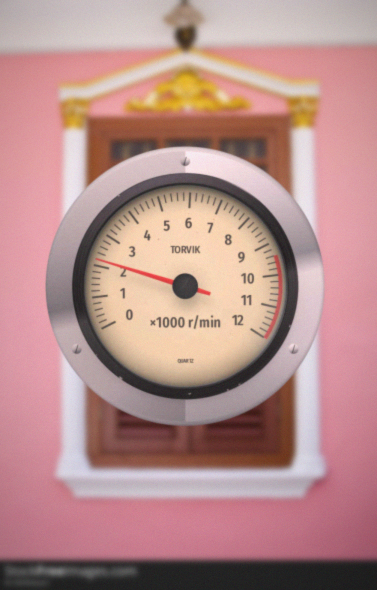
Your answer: 2200 rpm
